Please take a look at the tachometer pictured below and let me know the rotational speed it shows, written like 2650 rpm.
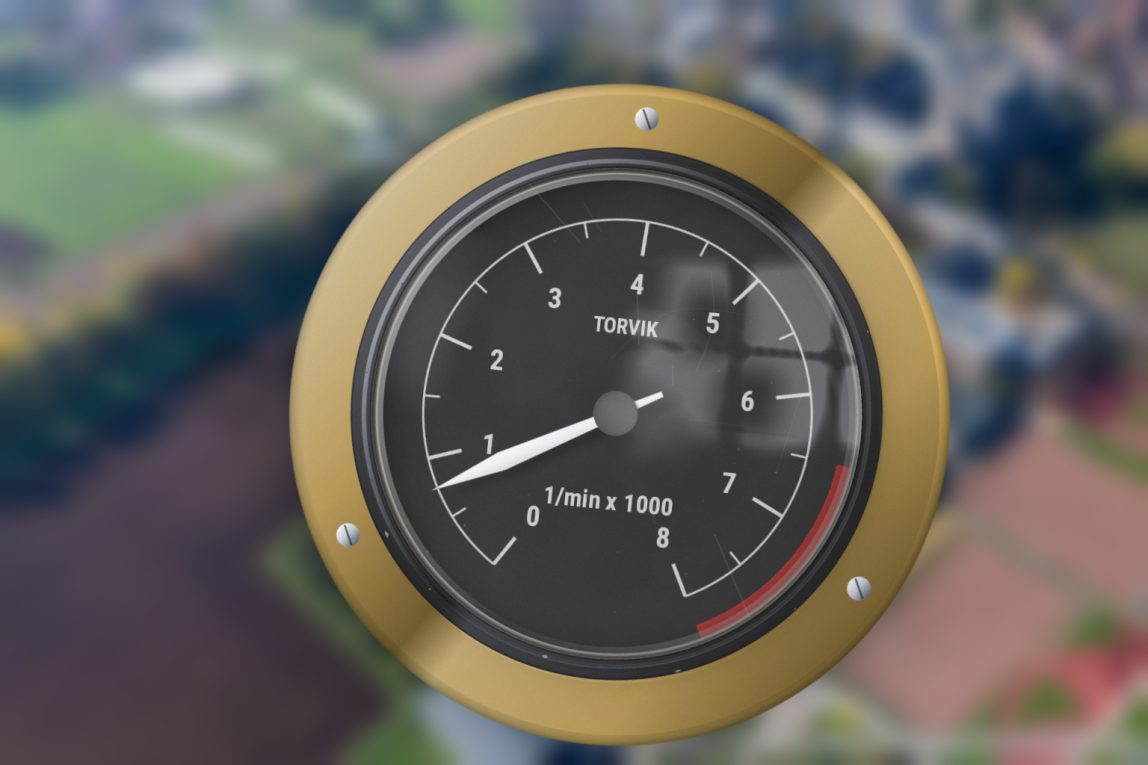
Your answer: 750 rpm
